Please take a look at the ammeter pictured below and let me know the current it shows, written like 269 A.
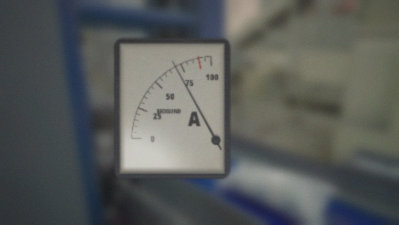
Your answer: 70 A
